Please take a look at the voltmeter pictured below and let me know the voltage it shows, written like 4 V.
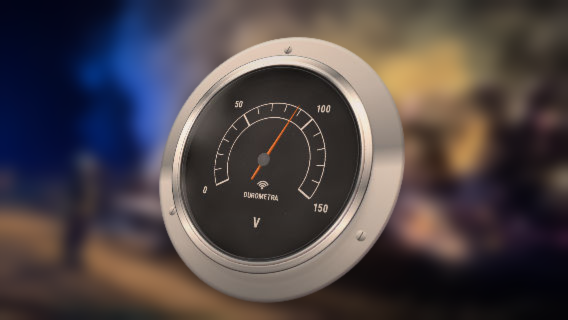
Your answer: 90 V
